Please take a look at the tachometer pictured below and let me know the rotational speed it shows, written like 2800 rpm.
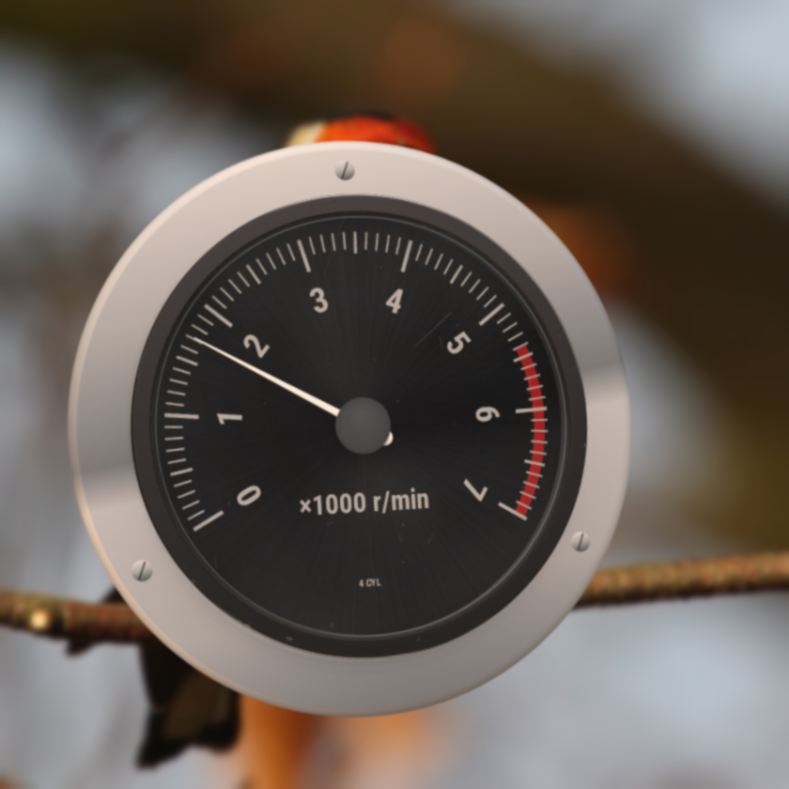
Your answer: 1700 rpm
